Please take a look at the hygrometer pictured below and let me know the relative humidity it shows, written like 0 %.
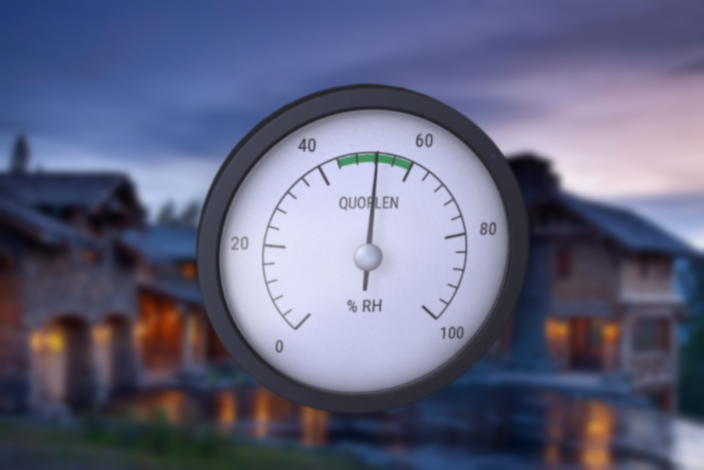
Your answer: 52 %
